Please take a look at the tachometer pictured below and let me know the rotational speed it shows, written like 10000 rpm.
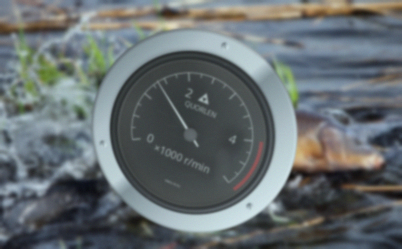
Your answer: 1375 rpm
